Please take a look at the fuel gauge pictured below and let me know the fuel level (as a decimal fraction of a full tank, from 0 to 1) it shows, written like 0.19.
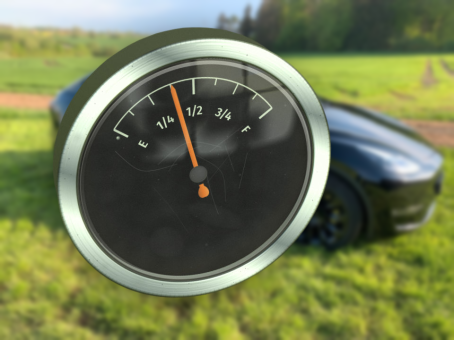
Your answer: 0.375
